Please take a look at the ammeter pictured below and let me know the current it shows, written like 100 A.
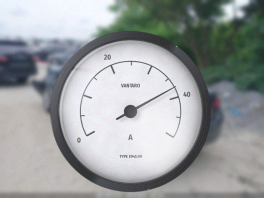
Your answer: 37.5 A
